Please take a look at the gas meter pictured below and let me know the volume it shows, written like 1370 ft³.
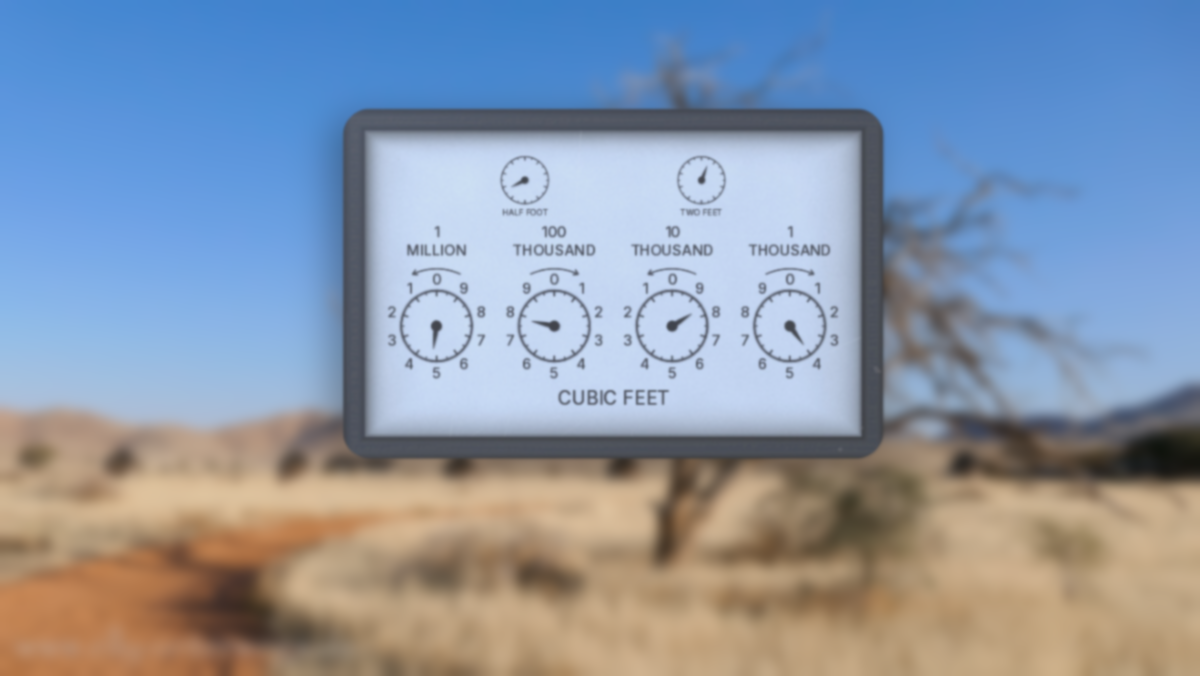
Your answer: 478400 ft³
